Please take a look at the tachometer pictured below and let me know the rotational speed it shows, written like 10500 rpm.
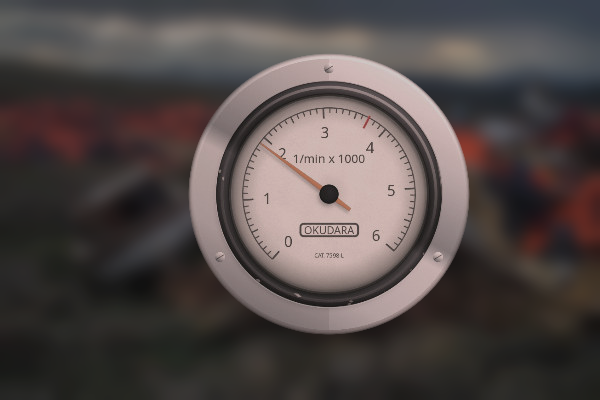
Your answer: 1900 rpm
